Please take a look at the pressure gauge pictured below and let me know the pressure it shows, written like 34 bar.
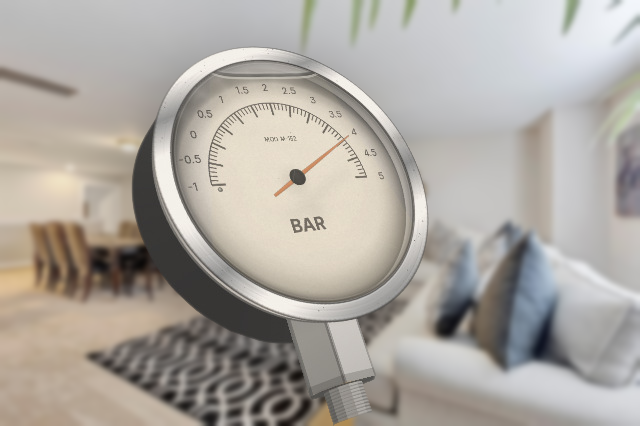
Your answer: 4 bar
